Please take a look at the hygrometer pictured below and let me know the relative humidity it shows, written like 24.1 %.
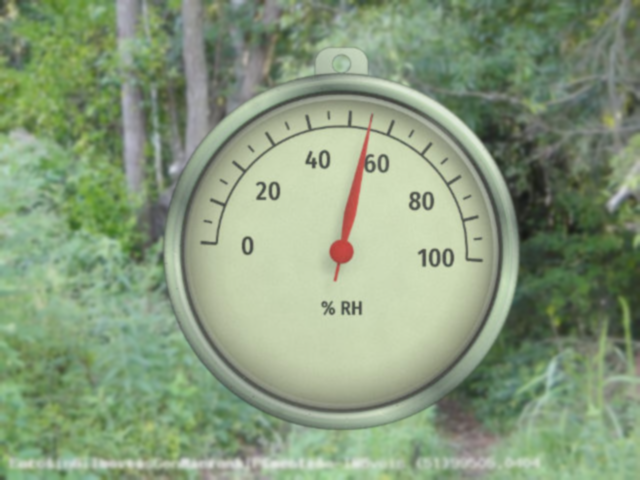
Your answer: 55 %
